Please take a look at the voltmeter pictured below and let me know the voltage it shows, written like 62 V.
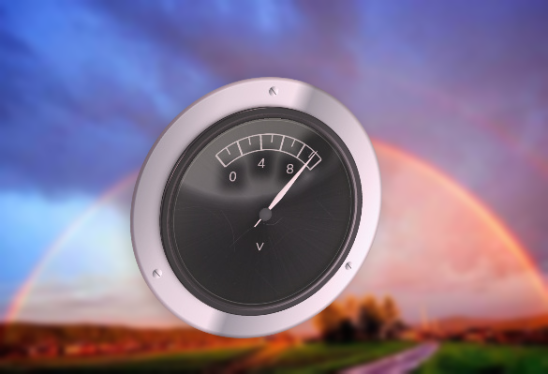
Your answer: 9 V
